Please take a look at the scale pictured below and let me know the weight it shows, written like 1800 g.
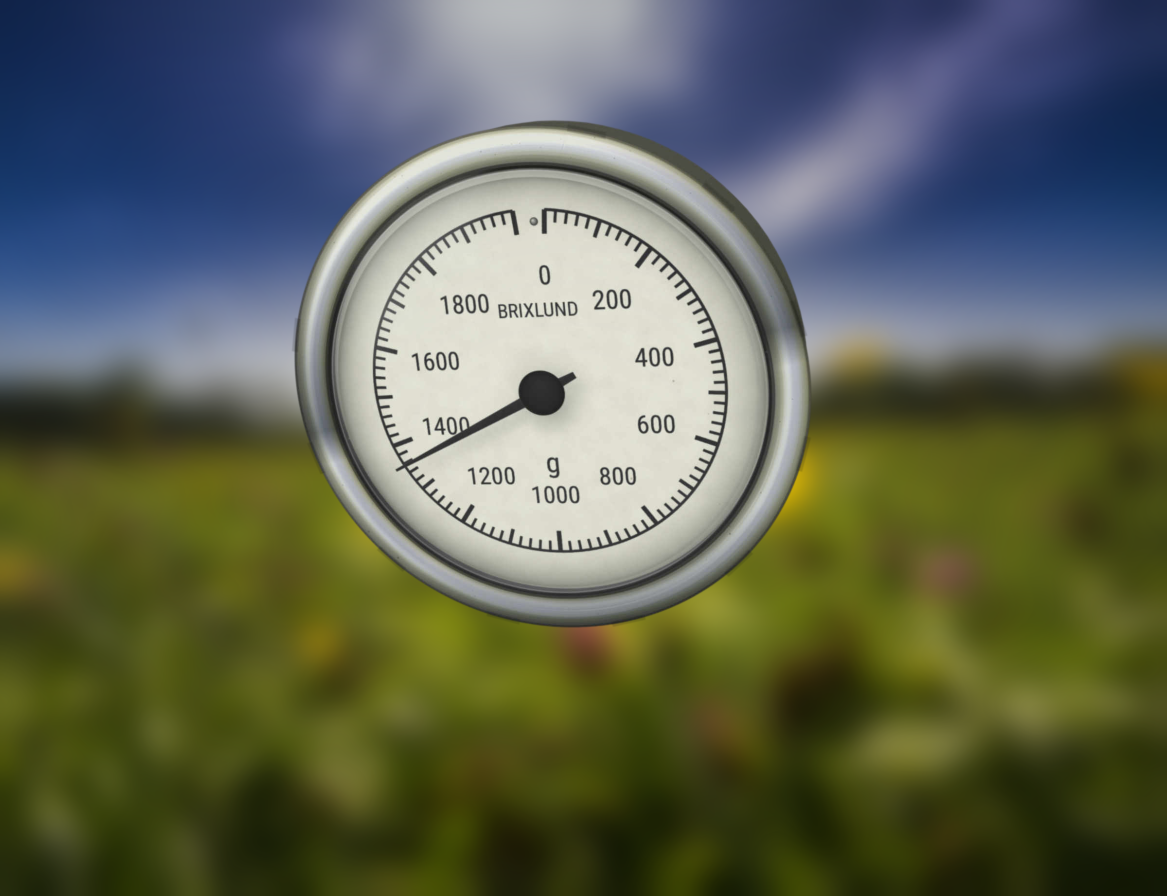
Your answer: 1360 g
